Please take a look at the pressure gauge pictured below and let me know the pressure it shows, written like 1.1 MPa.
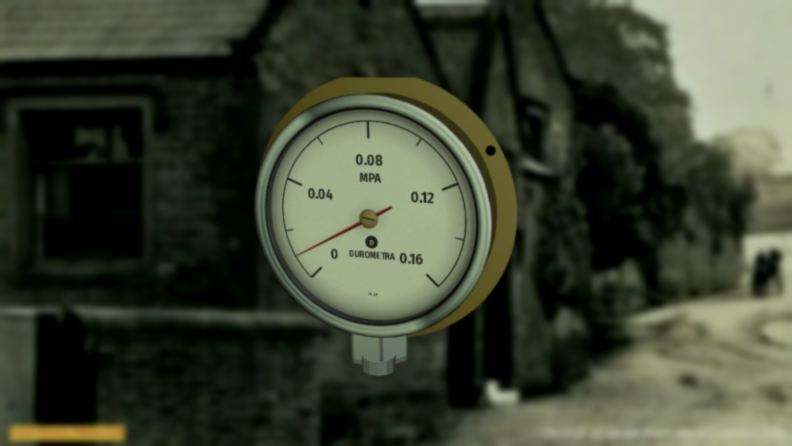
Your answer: 0.01 MPa
